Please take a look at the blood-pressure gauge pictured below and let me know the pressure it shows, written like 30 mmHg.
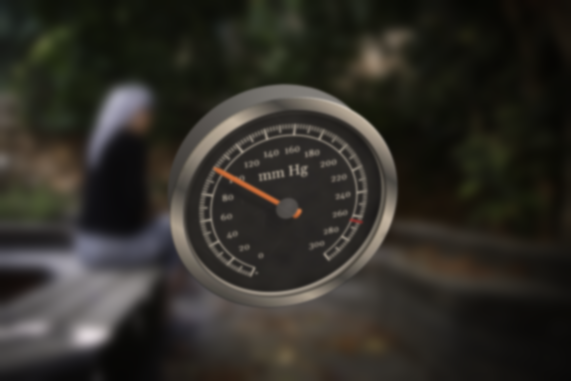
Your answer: 100 mmHg
